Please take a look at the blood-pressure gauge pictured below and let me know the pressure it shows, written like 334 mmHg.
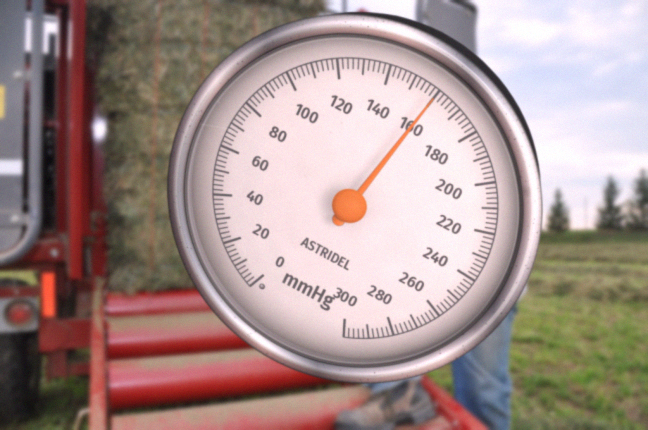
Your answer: 160 mmHg
